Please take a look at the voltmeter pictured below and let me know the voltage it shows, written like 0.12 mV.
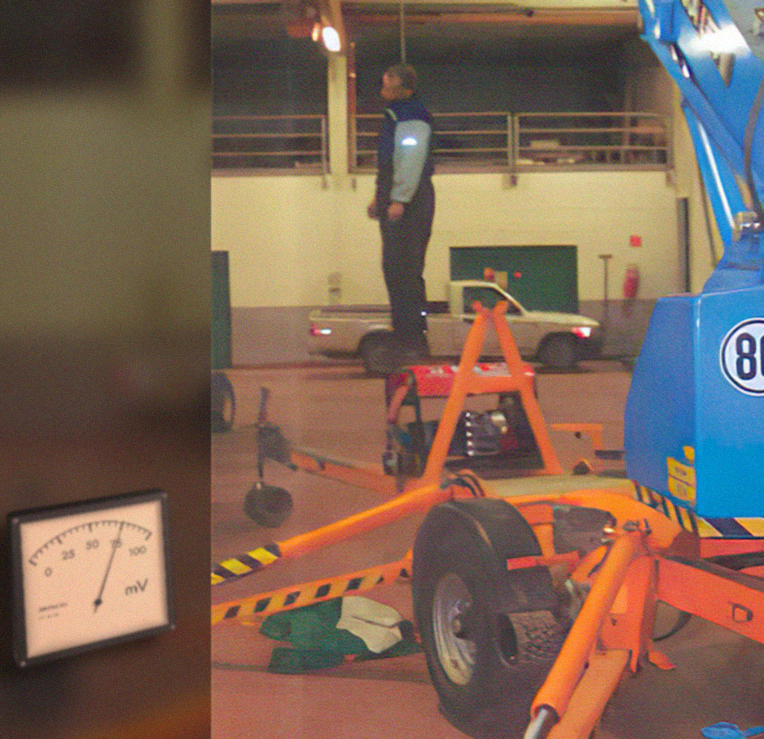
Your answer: 75 mV
